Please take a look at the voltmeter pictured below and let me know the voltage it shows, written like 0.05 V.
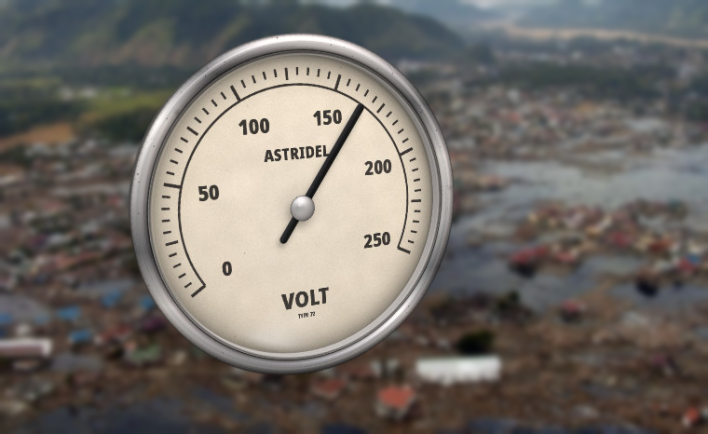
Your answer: 165 V
